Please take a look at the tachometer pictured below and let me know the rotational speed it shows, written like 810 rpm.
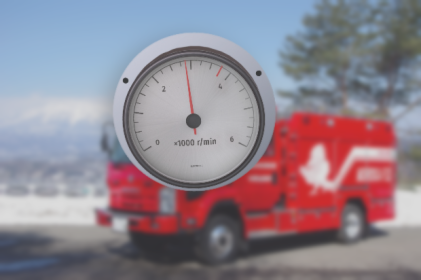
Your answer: 2875 rpm
